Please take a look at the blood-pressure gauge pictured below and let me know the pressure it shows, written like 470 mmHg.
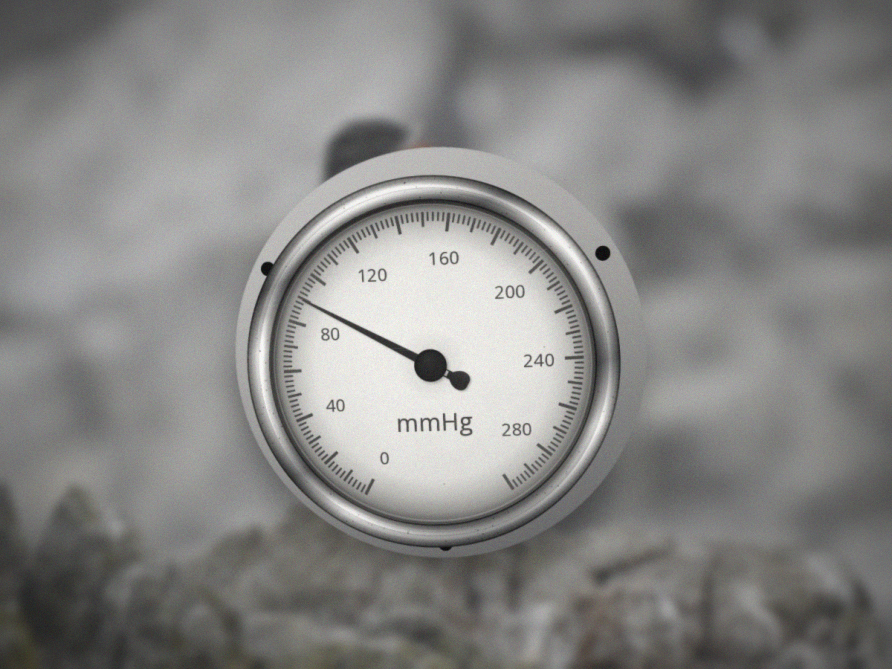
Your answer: 90 mmHg
